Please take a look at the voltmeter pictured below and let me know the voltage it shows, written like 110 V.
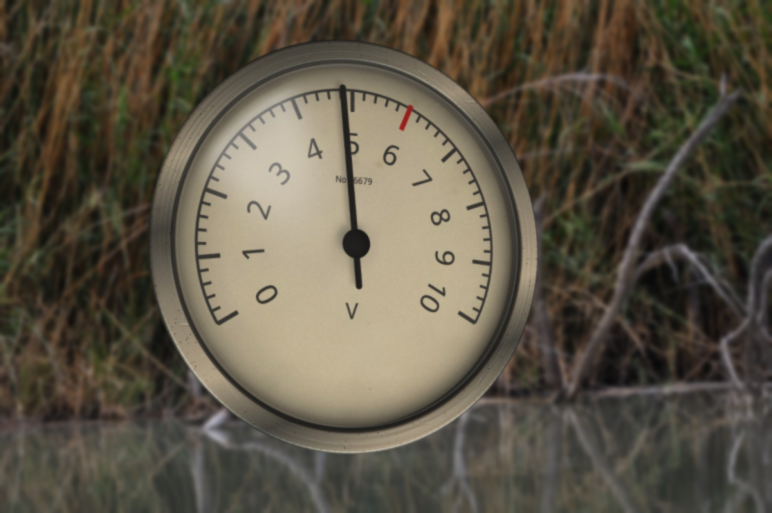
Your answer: 4.8 V
